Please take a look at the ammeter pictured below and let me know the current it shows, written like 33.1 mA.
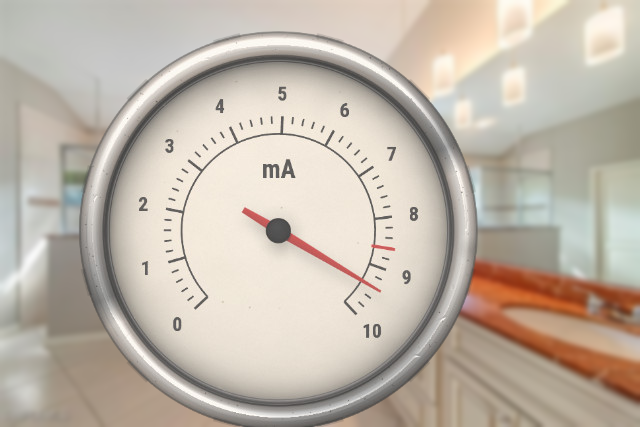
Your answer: 9.4 mA
